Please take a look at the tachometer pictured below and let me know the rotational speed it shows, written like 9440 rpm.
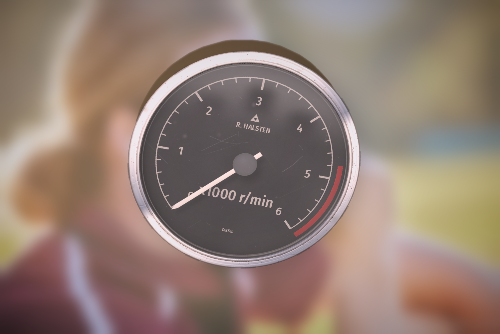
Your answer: 0 rpm
